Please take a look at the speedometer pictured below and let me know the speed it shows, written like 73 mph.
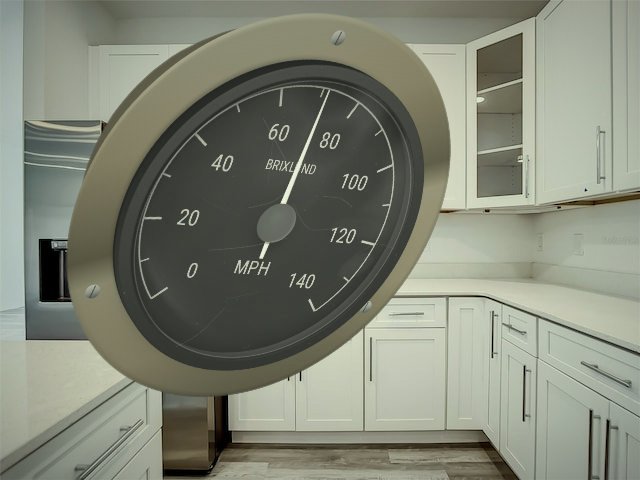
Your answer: 70 mph
